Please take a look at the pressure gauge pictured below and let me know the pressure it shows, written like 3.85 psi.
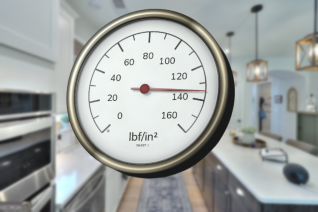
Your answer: 135 psi
